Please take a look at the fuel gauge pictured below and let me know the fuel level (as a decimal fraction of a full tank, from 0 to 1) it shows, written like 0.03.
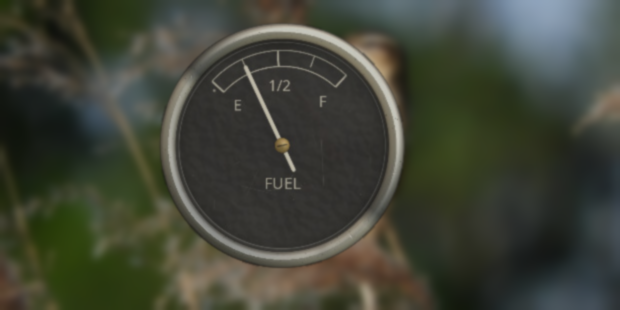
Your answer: 0.25
